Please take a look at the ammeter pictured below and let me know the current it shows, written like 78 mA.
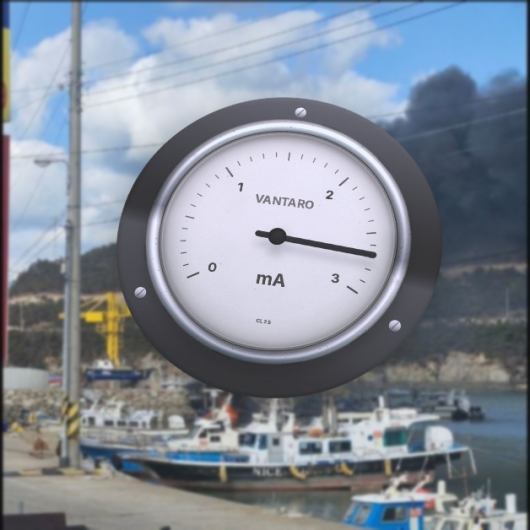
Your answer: 2.7 mA
